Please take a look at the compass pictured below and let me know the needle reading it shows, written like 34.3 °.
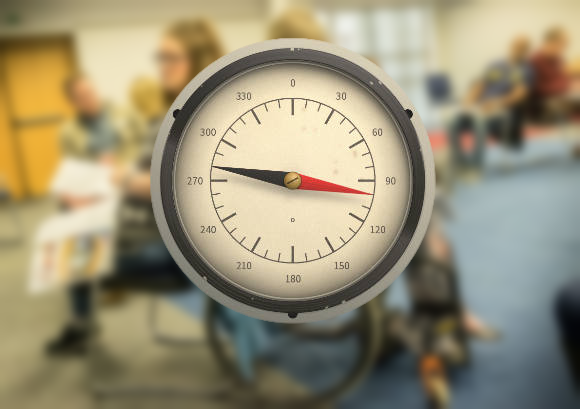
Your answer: 100 °
